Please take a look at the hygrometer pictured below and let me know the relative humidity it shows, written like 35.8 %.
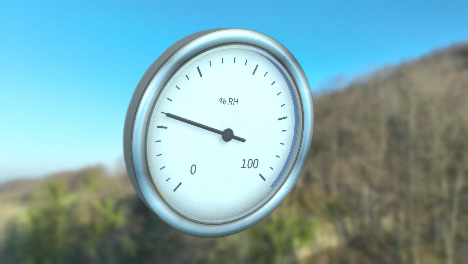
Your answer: 24 %
